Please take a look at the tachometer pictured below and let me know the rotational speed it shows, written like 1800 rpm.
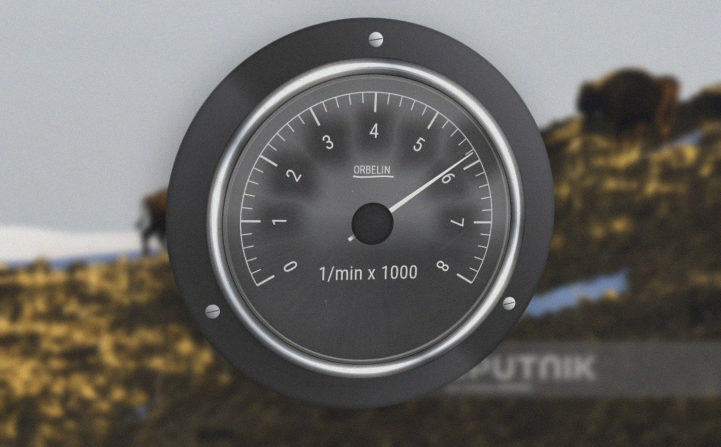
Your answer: 5800 rpm
